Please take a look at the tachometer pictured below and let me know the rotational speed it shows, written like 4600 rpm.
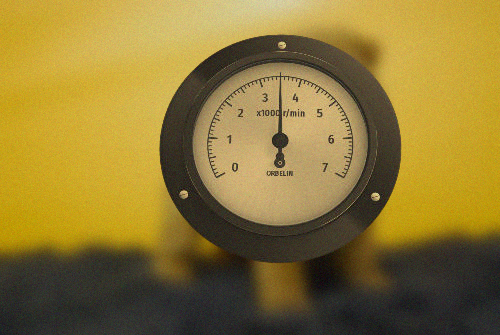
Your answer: 3500 rpm
